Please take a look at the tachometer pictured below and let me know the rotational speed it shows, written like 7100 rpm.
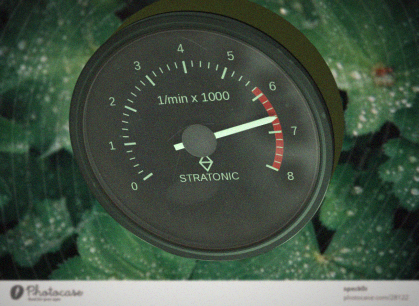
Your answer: 6600 rpm
